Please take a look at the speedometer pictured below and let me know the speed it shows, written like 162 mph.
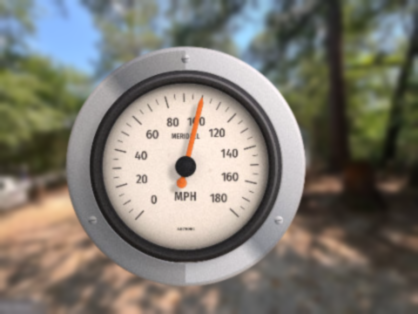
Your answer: 100 mph
